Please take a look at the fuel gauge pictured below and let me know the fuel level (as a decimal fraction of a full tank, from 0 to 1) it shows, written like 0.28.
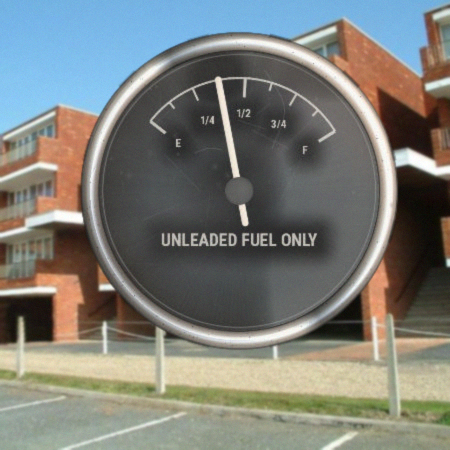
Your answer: 0.375
